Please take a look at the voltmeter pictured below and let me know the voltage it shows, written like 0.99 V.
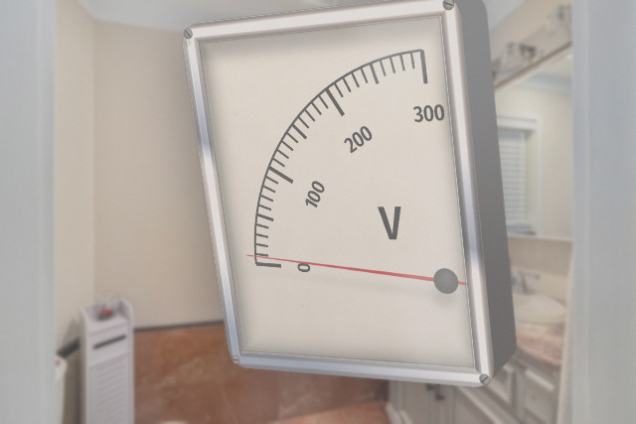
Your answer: 10 V
